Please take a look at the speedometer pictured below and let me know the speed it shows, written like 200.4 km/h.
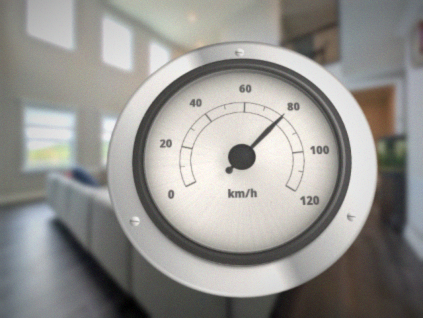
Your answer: 80 km/h
